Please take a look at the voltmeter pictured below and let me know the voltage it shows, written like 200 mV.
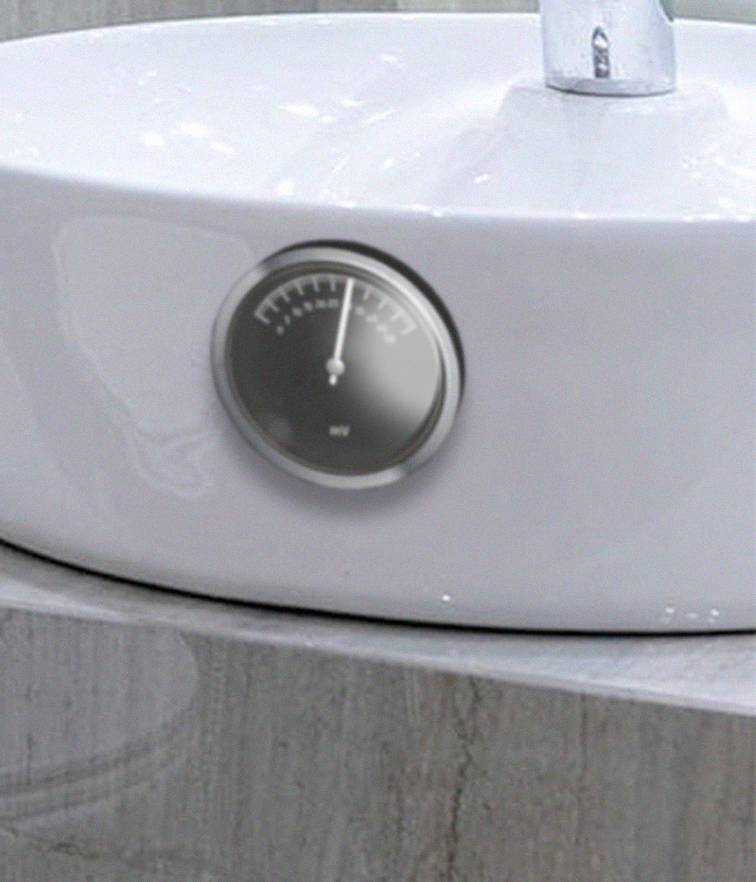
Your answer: 30 mV
